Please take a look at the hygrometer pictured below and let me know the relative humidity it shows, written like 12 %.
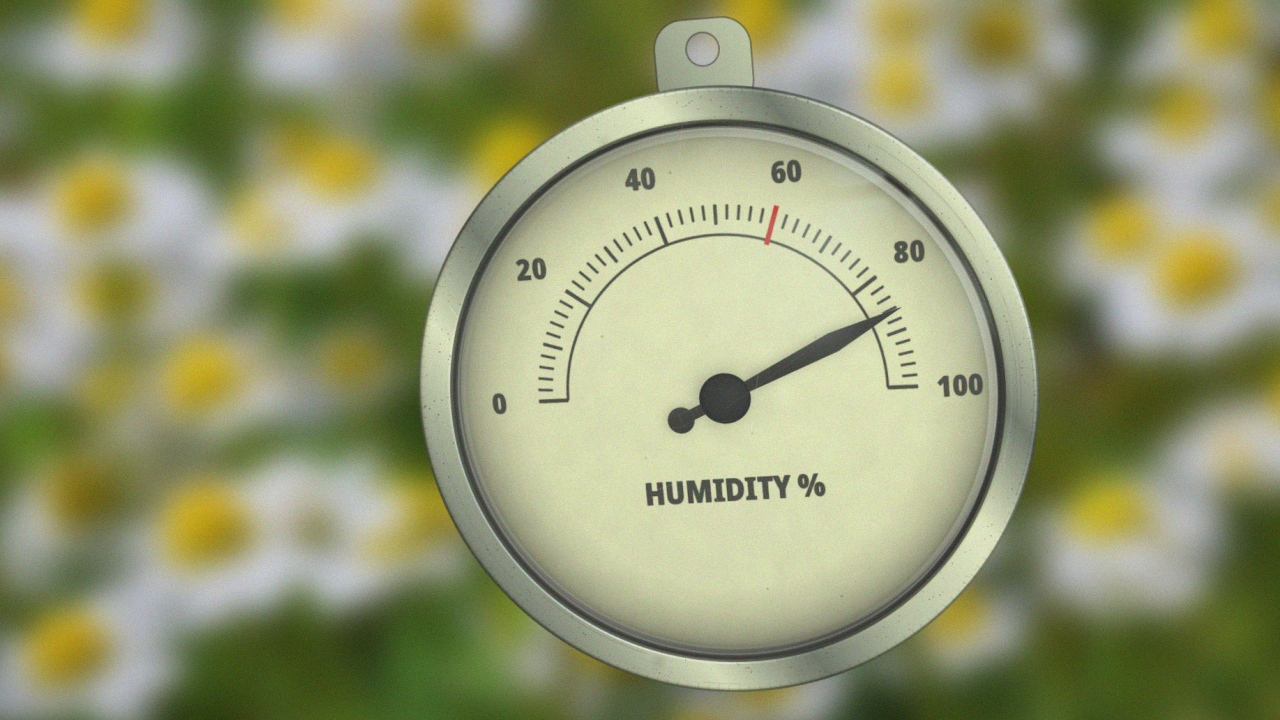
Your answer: 86 %
